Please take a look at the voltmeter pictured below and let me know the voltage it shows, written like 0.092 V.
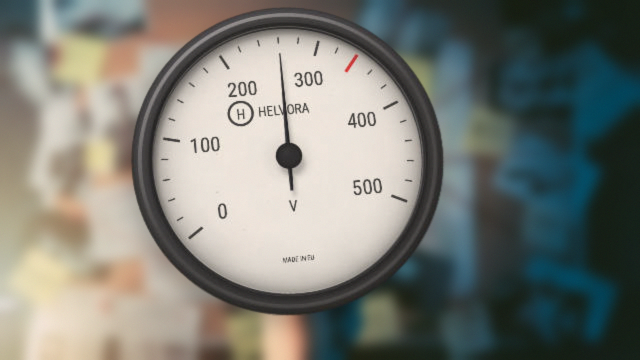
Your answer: 260 V
